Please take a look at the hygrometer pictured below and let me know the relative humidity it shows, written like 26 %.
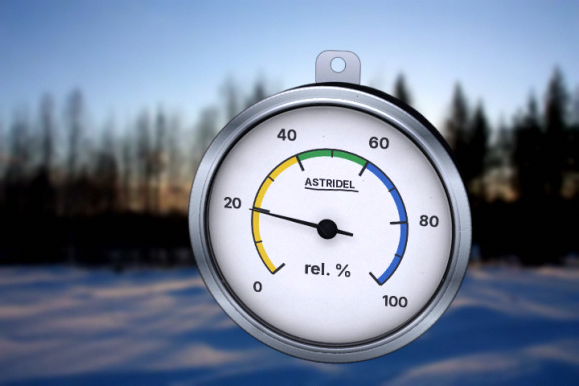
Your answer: 20 %
